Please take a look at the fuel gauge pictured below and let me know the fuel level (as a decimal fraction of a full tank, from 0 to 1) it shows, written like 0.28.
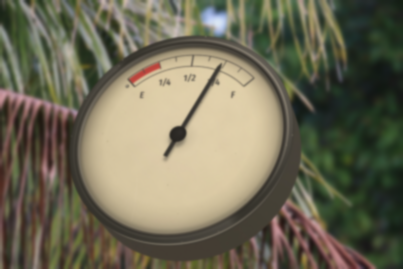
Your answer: 0.75
